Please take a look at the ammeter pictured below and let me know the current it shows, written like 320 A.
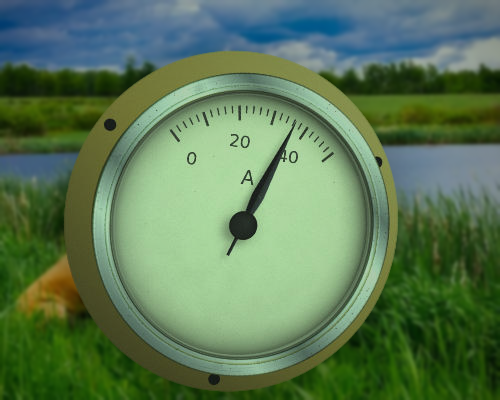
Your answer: 36 A
